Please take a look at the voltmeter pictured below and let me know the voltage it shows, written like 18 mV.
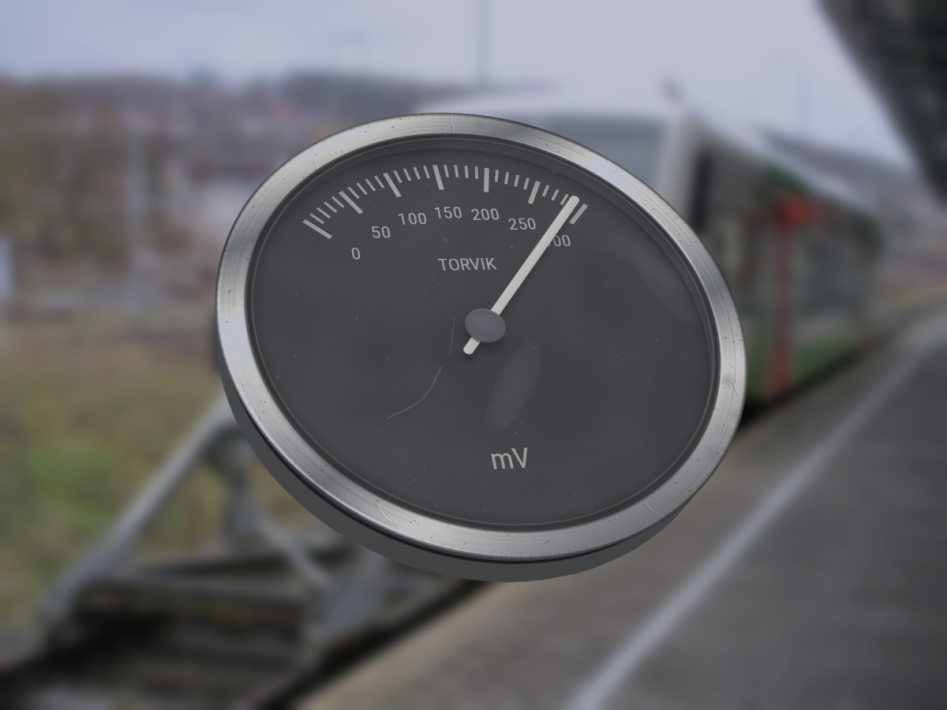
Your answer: 290 mV
